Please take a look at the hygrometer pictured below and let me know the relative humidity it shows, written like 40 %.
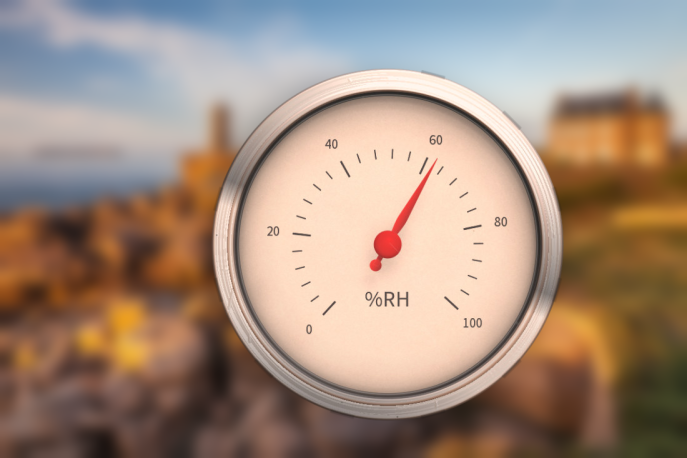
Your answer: 62 %
